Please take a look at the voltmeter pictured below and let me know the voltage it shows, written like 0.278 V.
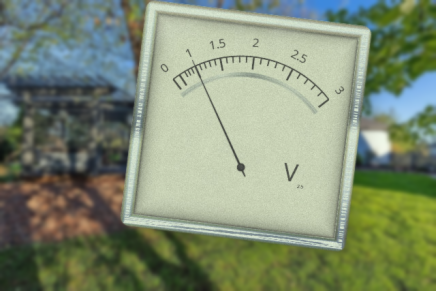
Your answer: 1 V
